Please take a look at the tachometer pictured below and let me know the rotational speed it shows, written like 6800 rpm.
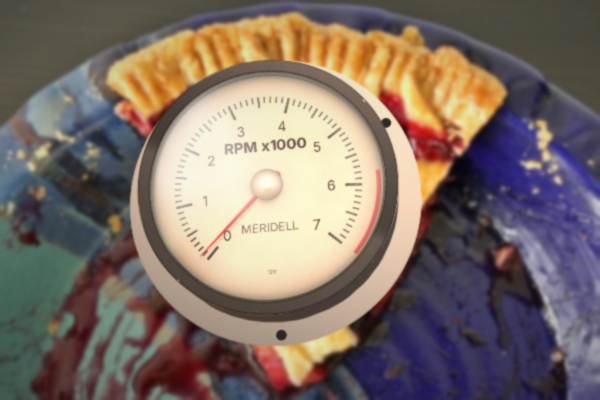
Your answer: 100 rpm
